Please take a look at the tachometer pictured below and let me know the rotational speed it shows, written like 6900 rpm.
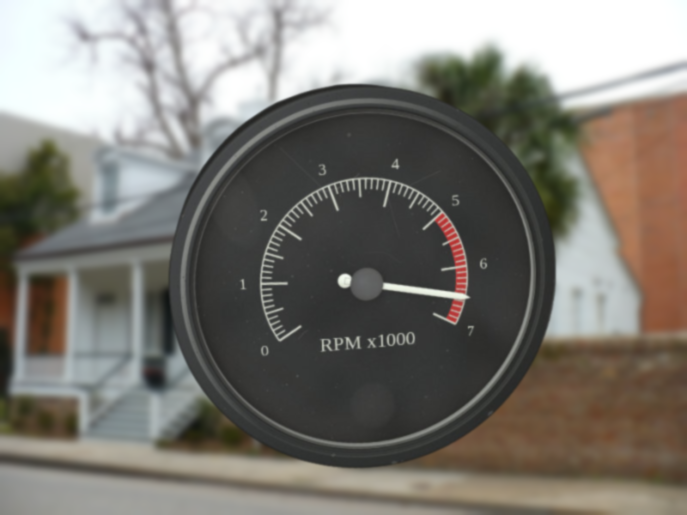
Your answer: 6500 rpm
